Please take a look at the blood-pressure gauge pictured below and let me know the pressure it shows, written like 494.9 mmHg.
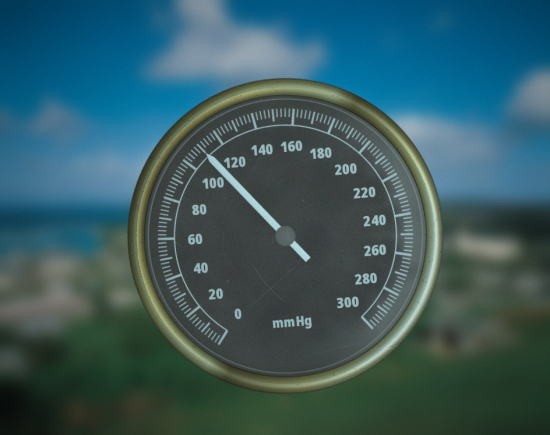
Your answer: 110 mmHg
